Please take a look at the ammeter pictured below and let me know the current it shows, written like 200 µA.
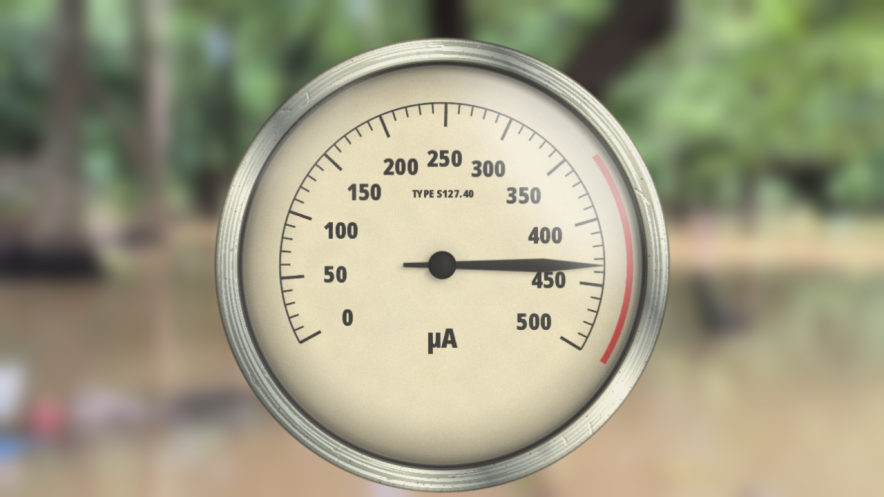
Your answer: 435 µA
